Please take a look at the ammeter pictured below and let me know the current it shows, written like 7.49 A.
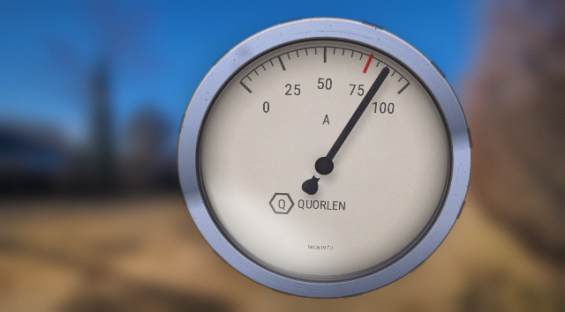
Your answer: 85 A
